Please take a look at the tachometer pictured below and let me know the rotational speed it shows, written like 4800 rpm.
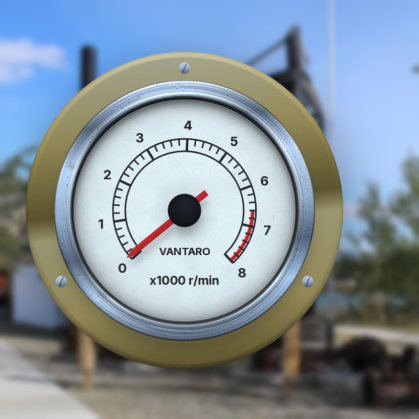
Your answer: 100 rpm
